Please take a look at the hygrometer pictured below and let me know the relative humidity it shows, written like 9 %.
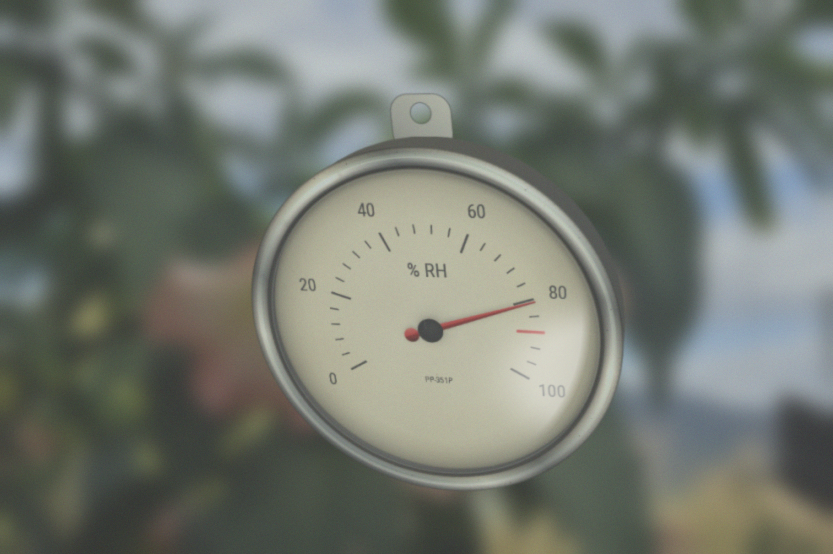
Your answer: 80 %
